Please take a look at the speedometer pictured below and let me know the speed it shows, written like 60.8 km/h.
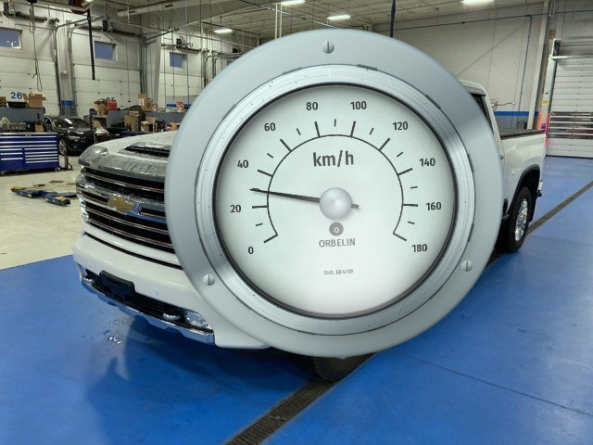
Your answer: 30 km/h
